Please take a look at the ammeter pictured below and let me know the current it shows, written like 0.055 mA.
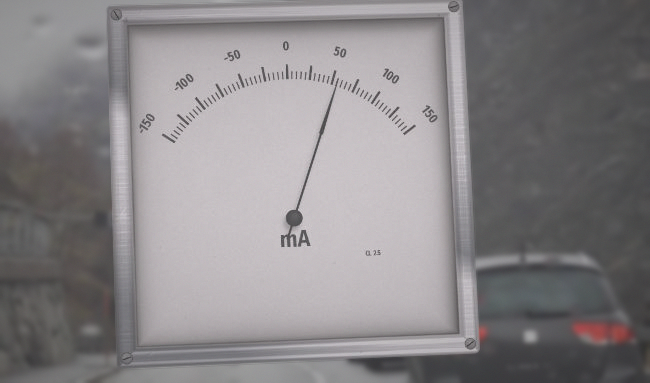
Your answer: 55 mA
